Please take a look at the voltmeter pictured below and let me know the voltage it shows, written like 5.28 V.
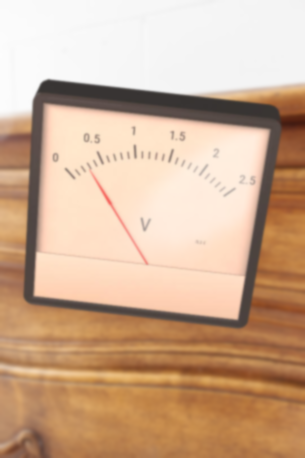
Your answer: 0.3 V
